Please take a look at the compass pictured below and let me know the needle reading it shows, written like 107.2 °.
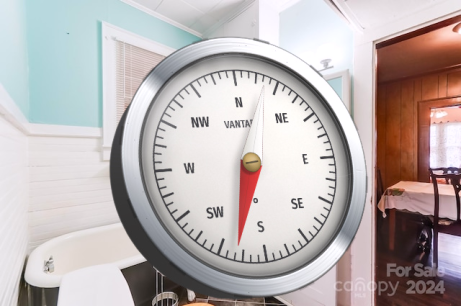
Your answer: 200 °
